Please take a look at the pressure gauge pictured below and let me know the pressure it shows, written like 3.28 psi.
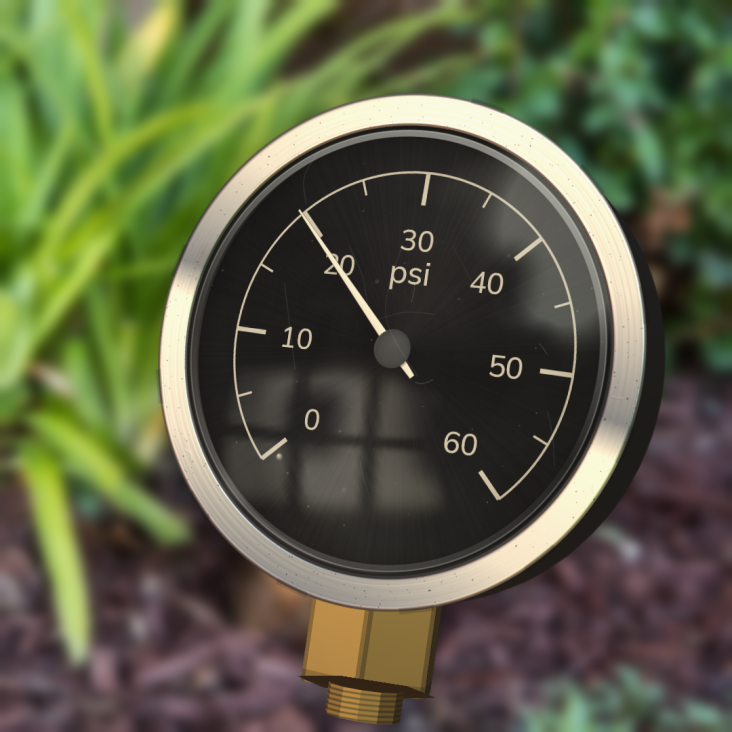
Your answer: 20 psi
